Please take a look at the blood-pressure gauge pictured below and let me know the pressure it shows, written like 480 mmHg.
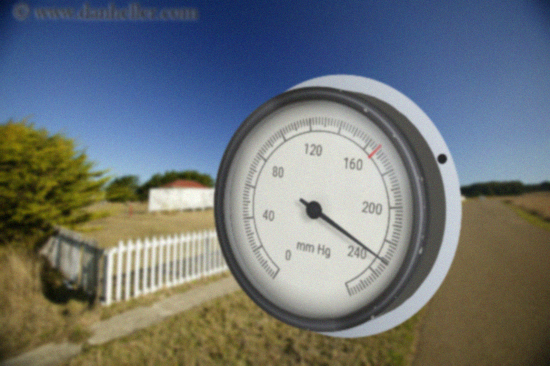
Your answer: 230 mmHg
